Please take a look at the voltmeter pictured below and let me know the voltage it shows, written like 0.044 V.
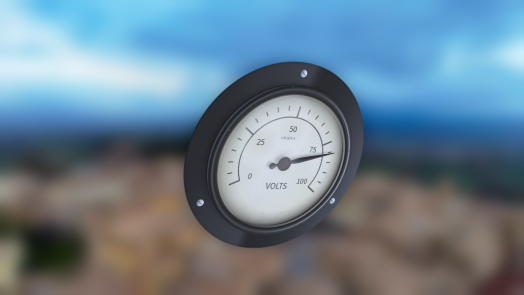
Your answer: 80 V
